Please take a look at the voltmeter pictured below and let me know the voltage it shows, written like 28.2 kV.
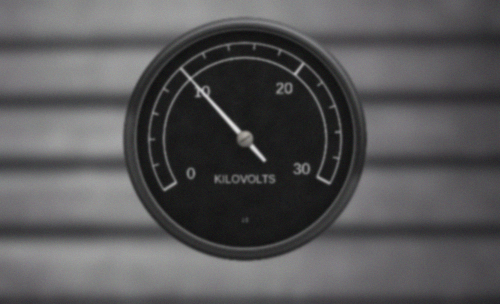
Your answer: 10 kV
